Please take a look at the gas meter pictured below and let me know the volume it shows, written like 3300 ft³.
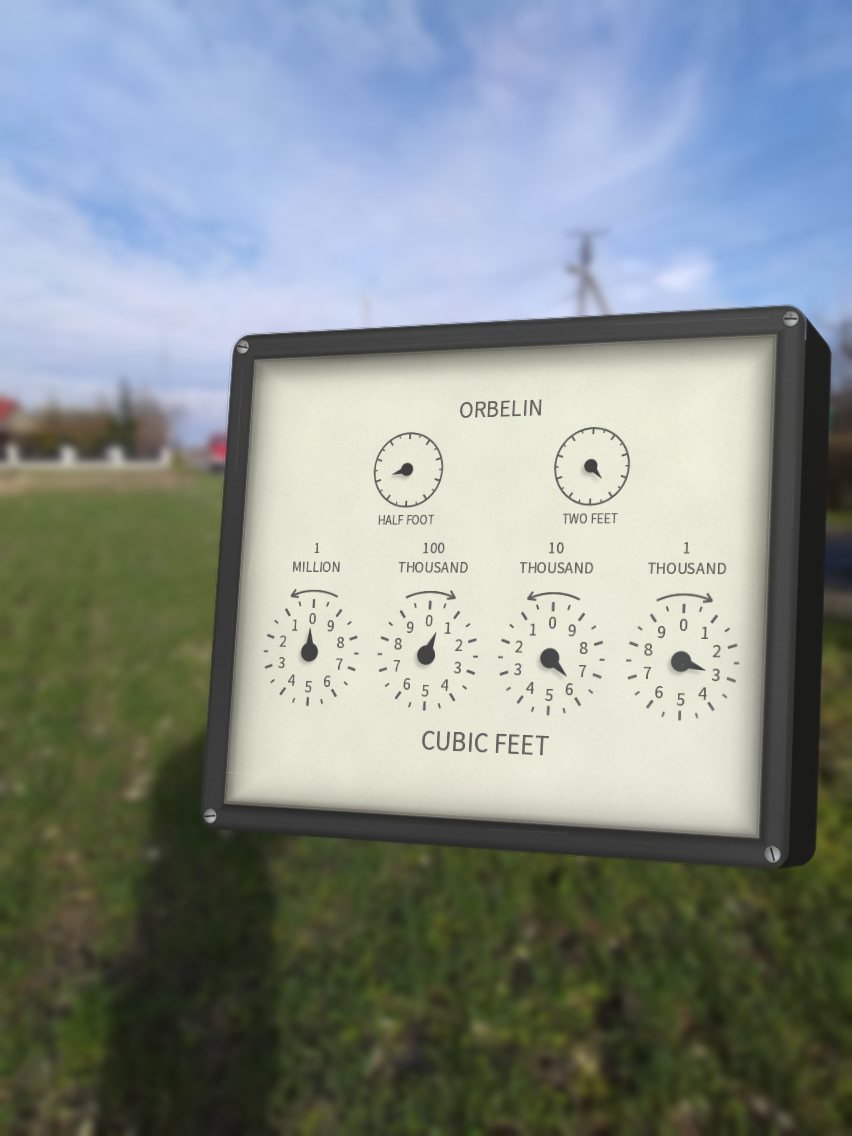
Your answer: 6300 ft³
